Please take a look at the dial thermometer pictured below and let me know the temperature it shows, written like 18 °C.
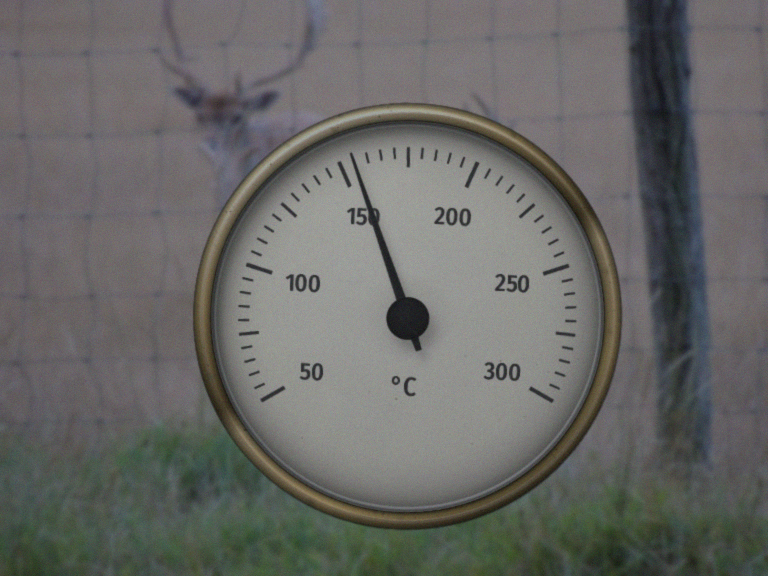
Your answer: 155 °C
